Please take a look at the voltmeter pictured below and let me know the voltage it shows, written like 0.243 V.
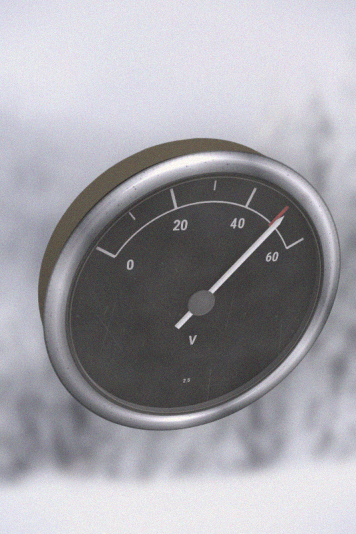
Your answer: 50 V
